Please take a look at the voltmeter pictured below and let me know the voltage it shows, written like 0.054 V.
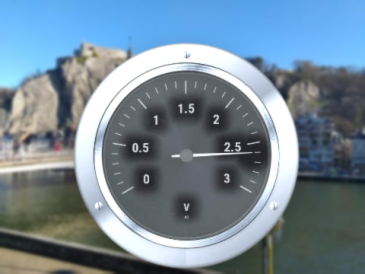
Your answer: 2.6 V
